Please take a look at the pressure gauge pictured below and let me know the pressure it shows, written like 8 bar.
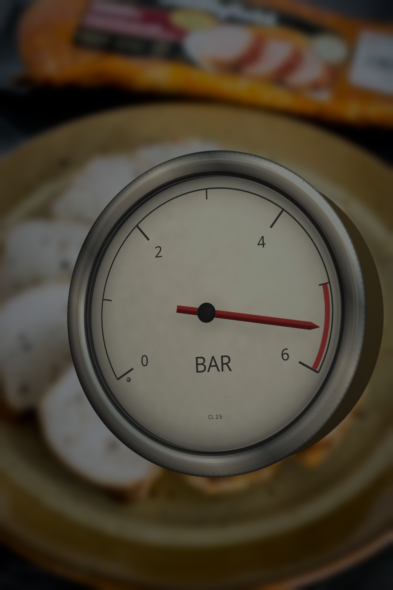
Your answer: 5.5 bar
